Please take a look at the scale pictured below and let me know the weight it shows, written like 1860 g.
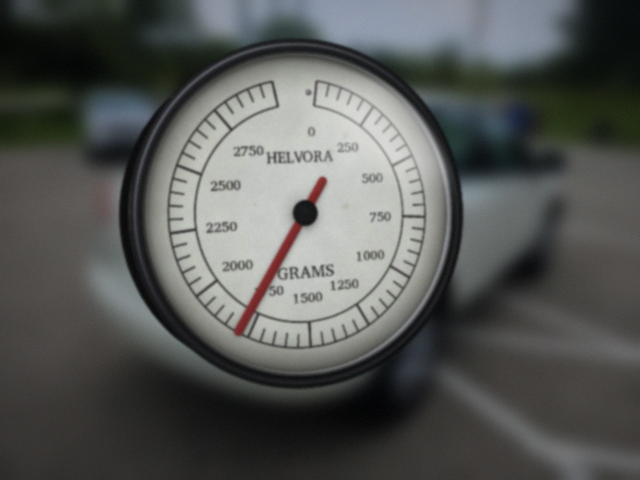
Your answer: 1800 g
